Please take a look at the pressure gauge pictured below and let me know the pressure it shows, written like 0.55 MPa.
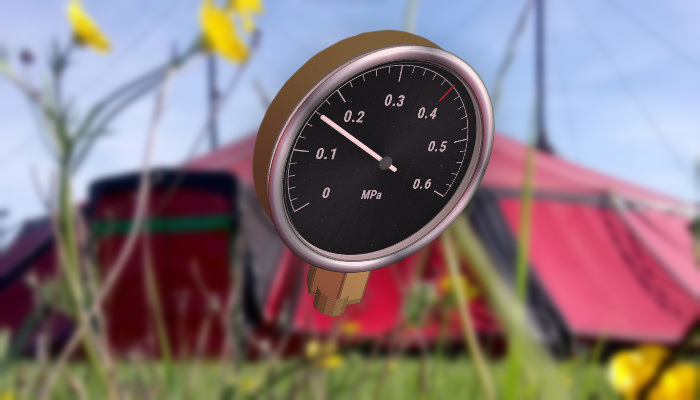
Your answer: 0.16 MPa
